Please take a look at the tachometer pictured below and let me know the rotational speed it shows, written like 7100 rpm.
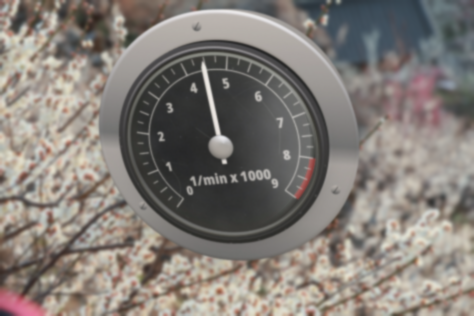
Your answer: 4500 rpm
